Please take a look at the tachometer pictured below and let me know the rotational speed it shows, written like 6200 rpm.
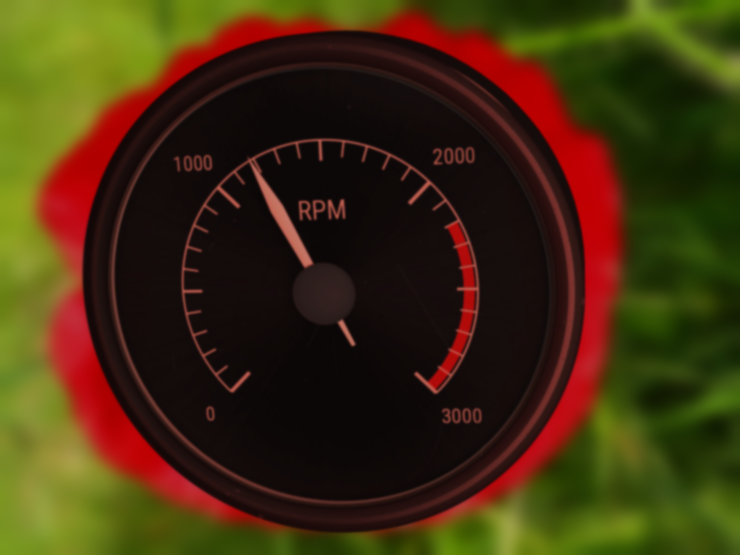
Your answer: 1200 rpm
